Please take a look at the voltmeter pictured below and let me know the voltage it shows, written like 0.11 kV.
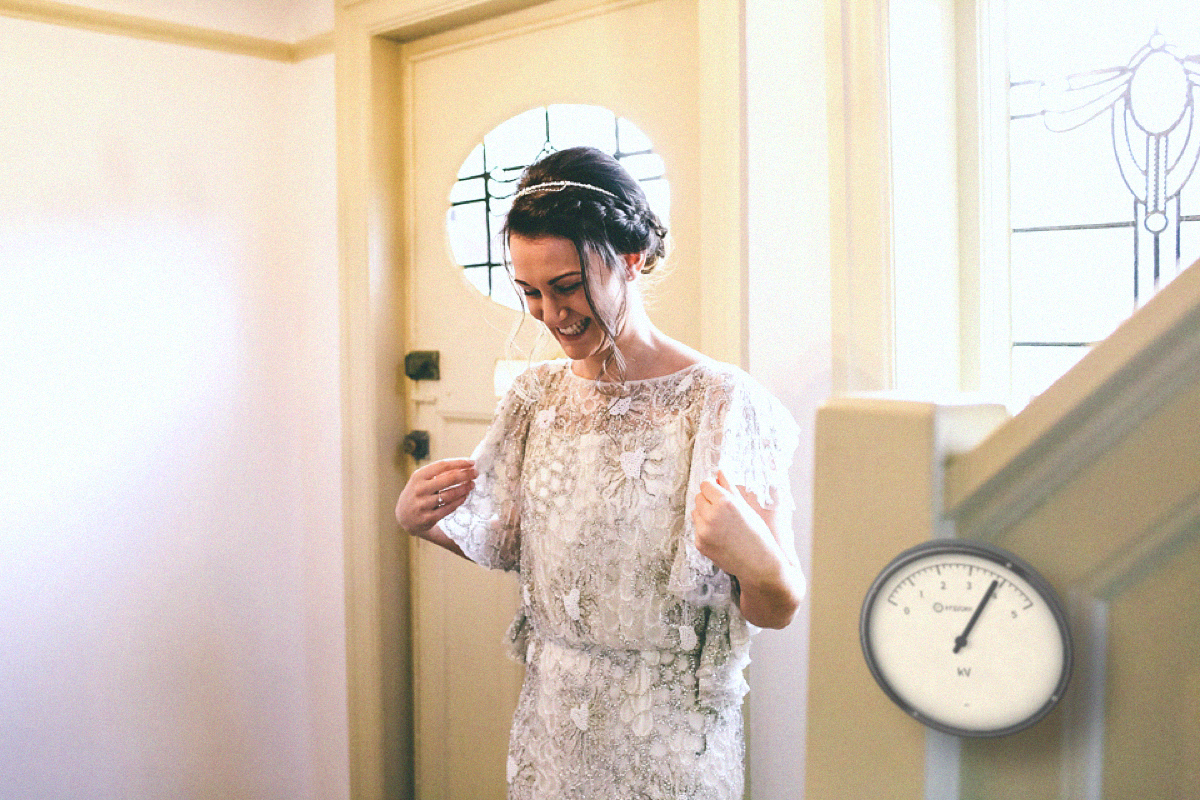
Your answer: 3.8 kV
